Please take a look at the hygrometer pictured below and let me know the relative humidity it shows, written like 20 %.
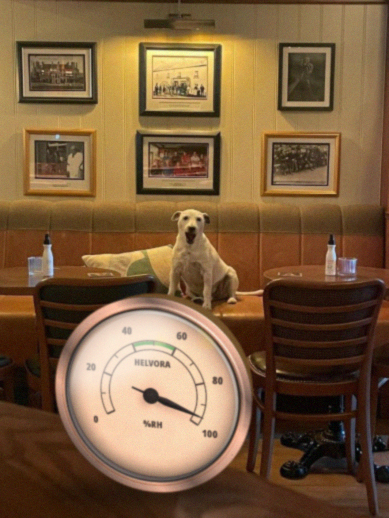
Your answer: 95 %
